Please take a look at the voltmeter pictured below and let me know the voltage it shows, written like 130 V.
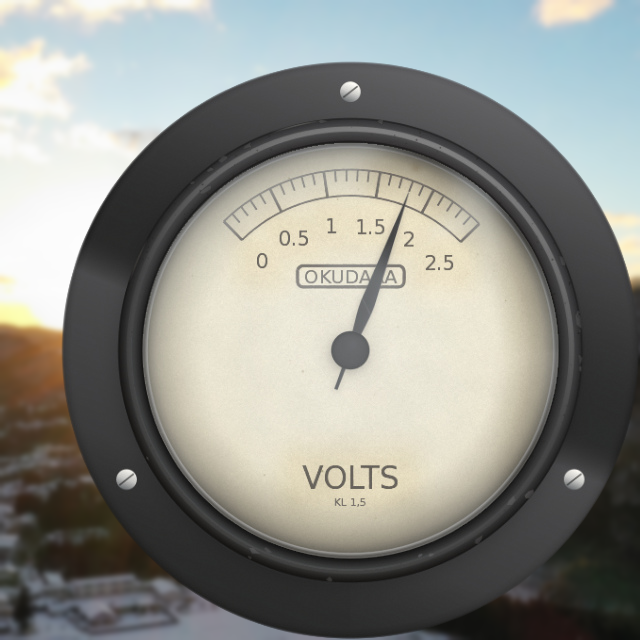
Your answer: 1.8 V
